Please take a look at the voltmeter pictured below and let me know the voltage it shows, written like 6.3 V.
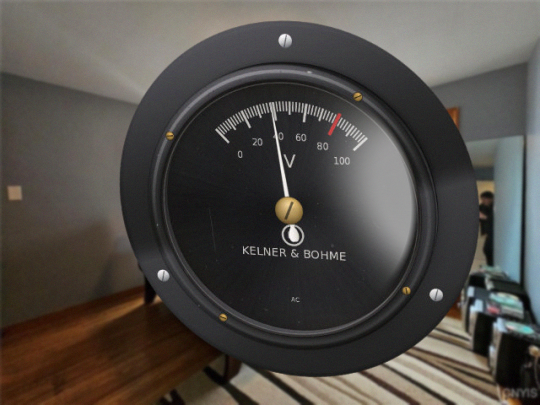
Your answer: 40 V
